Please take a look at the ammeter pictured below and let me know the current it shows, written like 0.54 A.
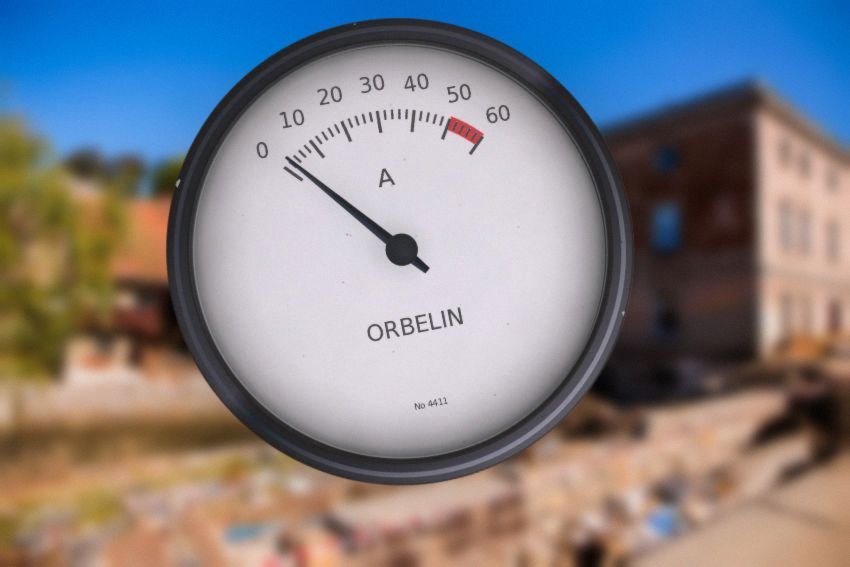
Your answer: 2 A
